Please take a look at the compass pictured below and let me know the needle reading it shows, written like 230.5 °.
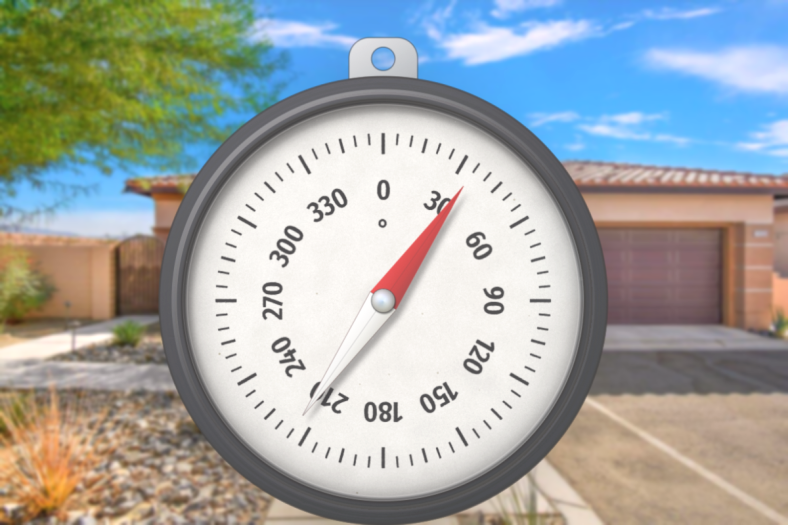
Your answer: 35 °
